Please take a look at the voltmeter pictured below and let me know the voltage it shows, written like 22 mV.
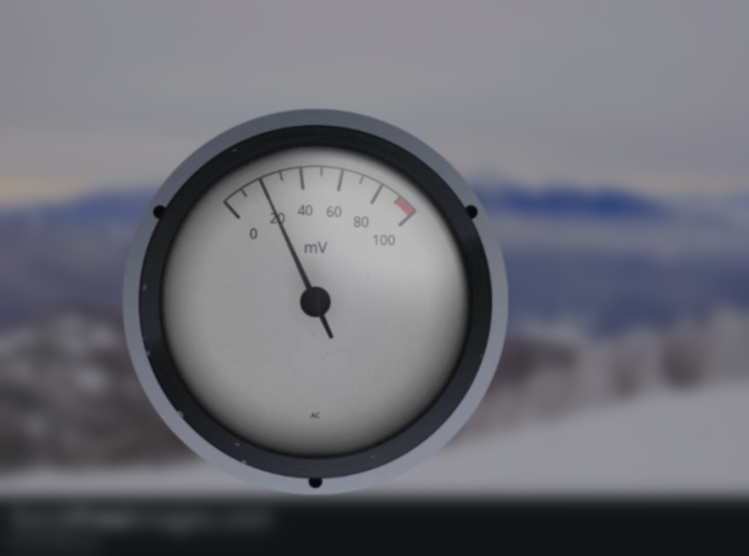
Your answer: 20 mV
